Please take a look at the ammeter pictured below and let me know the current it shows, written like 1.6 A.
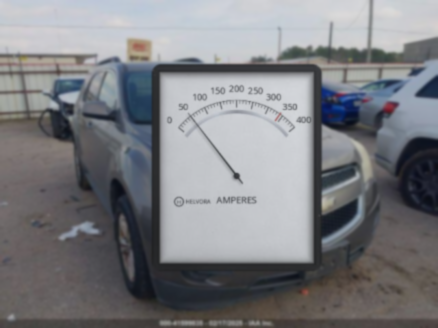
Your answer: 50 A
